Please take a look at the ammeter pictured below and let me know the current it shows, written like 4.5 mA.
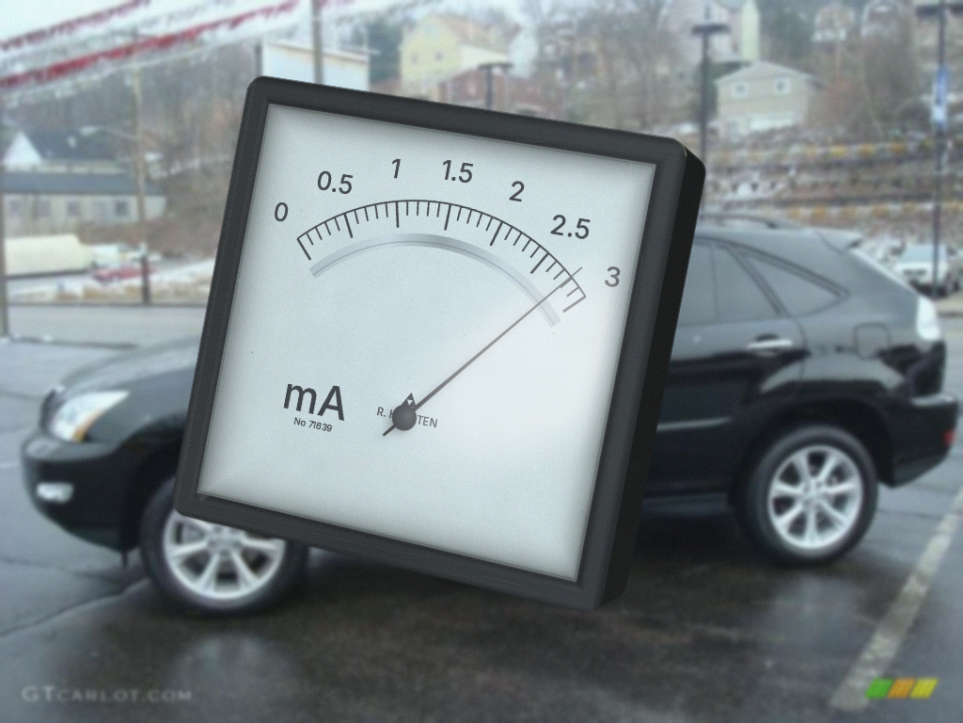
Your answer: 2.8 mA
